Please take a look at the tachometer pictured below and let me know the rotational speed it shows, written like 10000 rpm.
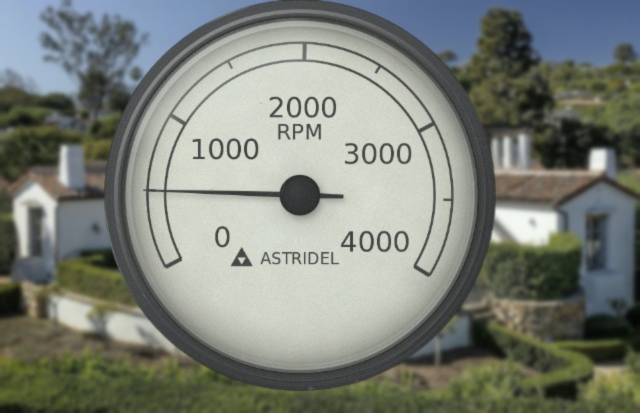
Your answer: 500 rpm
